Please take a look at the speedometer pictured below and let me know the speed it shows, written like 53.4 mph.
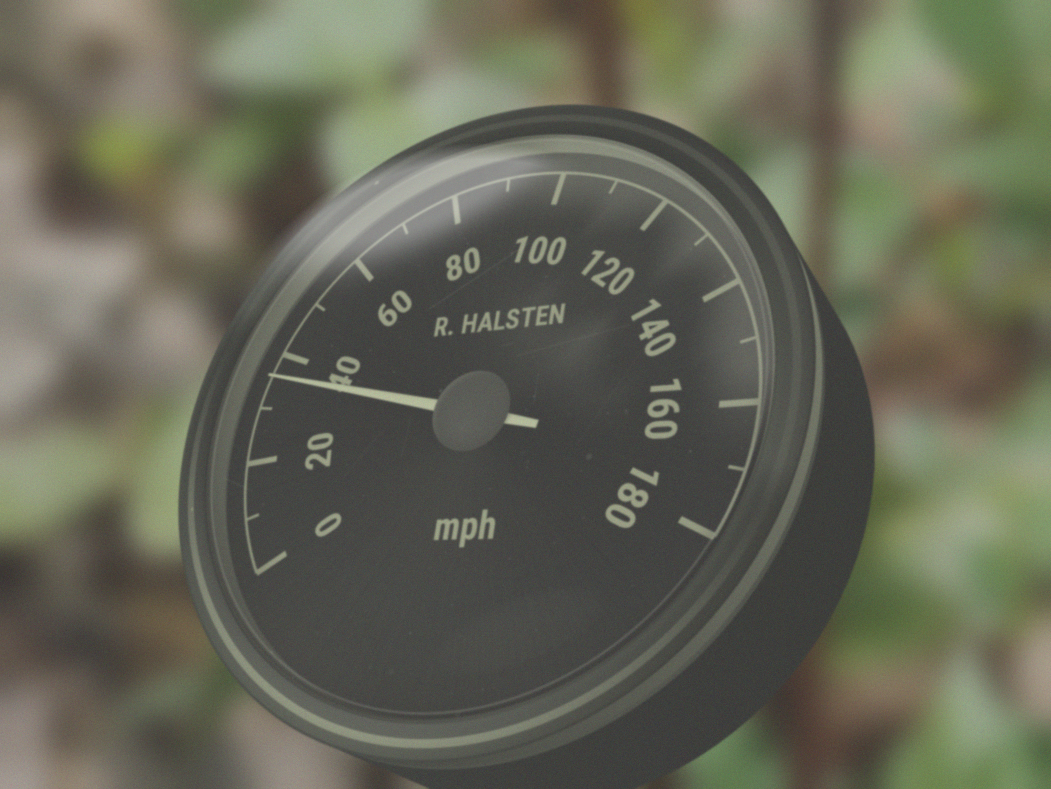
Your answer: 35 mph
